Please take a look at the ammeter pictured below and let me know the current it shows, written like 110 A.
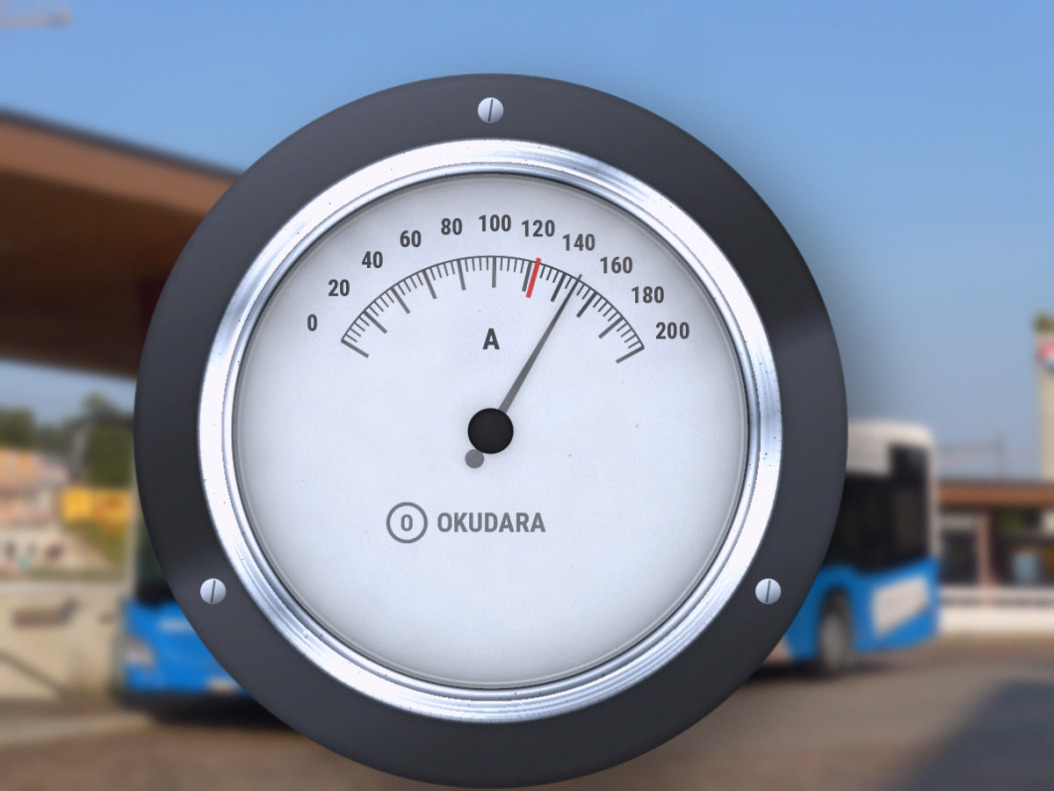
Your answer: 148 A
